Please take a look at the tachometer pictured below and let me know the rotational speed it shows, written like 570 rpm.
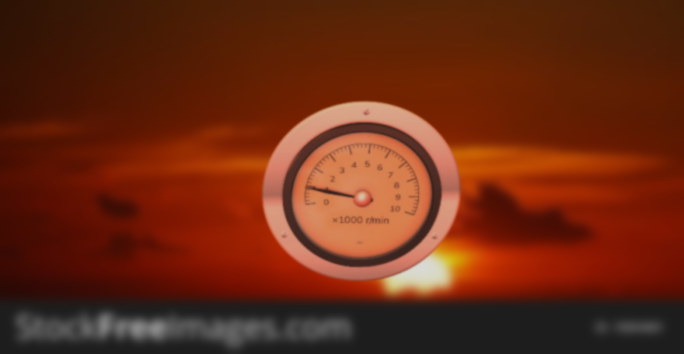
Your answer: 1000 rpm
